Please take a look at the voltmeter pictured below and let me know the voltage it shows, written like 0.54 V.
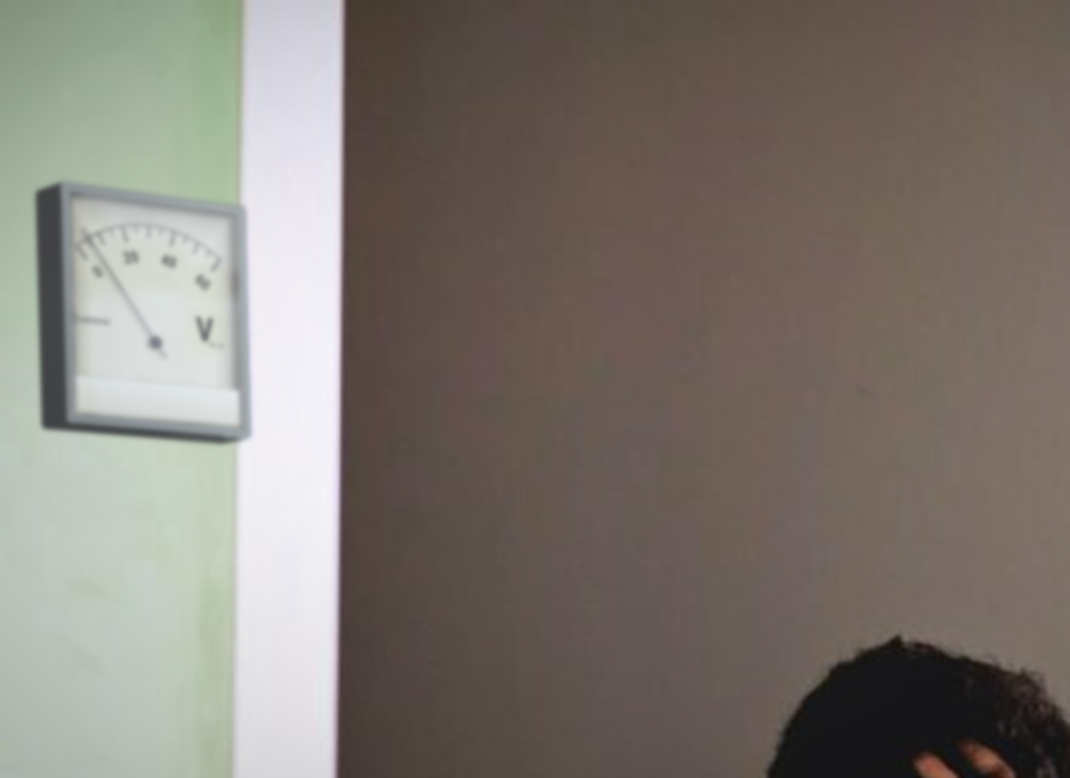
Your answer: 5 V
